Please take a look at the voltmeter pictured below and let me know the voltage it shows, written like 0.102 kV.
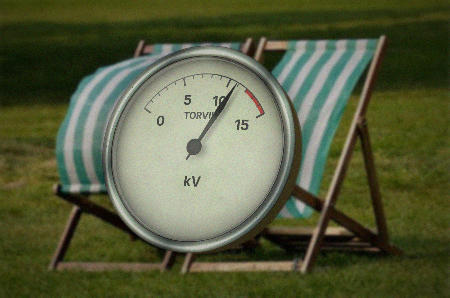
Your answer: 11 kV
